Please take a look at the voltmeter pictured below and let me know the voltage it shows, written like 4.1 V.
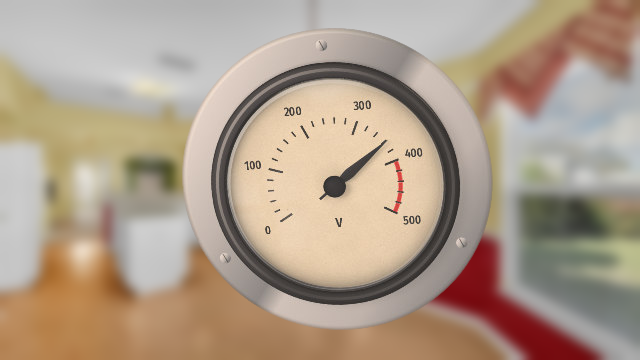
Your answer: 360 V
